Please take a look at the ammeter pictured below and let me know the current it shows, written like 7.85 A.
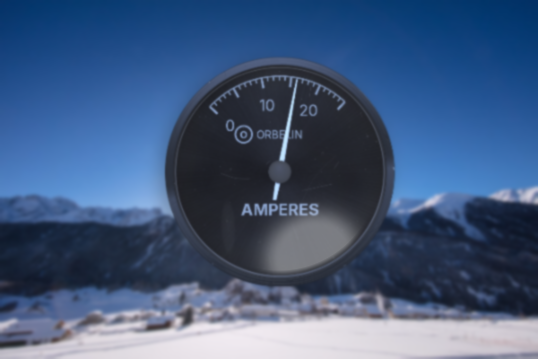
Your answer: 16 A
